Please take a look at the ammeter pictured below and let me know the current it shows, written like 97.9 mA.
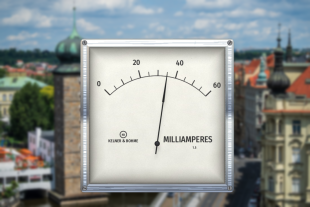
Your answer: 35 mA
